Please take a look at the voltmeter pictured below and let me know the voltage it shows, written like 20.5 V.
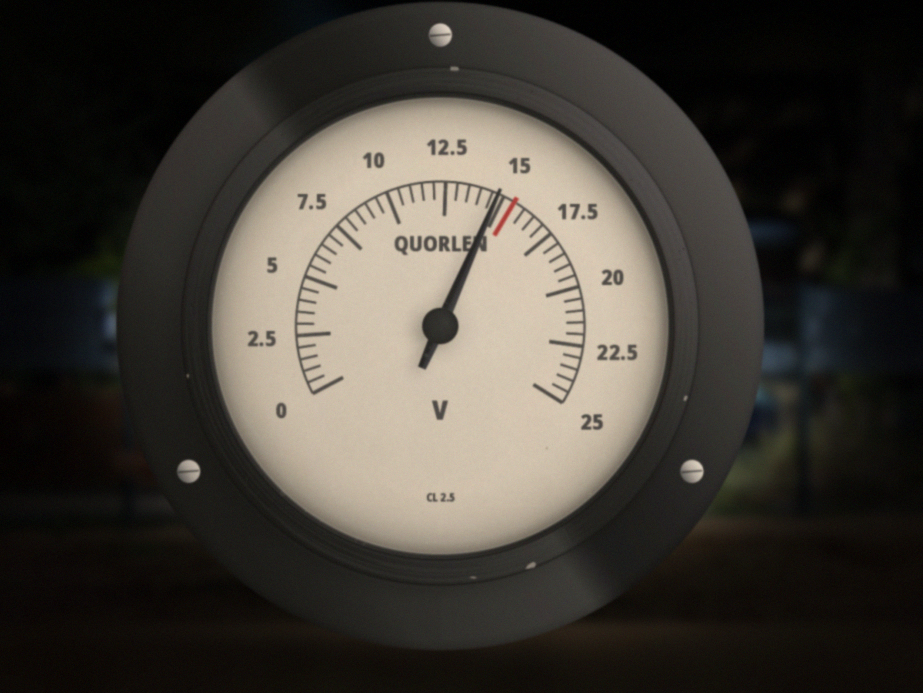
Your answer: 14.75 V
